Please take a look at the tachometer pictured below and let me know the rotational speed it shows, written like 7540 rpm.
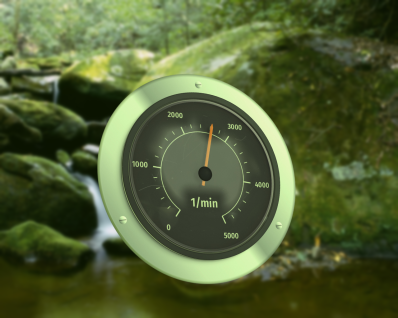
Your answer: 2600 rpm
